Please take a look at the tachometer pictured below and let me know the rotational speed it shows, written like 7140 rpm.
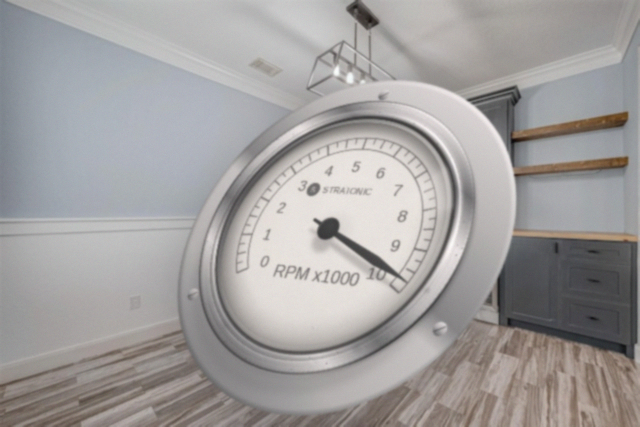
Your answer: 9750 rpm
